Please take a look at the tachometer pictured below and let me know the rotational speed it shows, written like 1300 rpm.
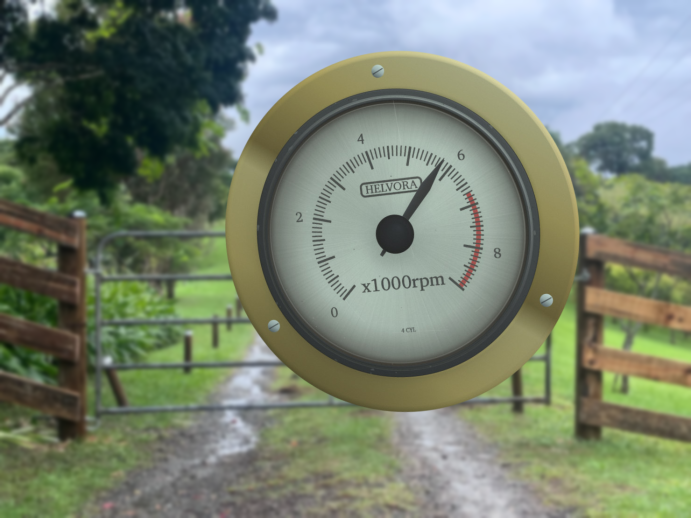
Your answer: 5800 rpm
